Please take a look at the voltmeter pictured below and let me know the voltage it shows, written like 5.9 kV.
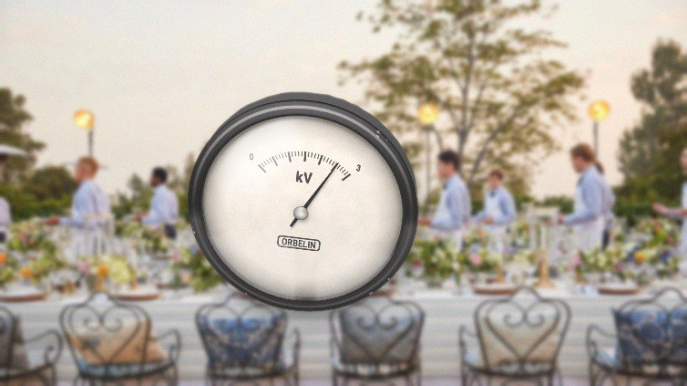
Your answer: 2.5 kV
